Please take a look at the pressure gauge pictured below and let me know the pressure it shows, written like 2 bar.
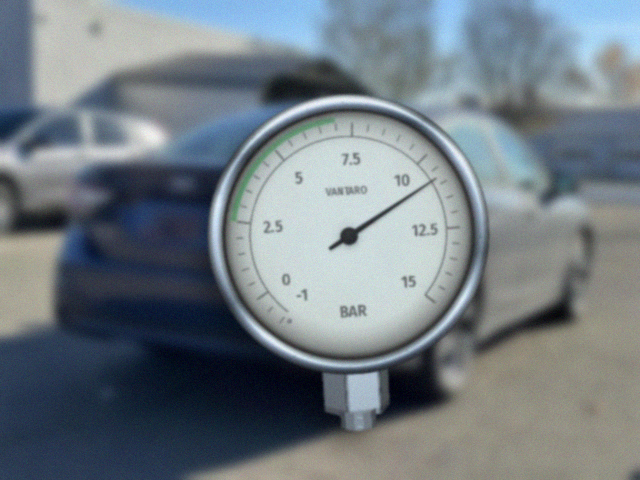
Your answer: 10.75 bar
